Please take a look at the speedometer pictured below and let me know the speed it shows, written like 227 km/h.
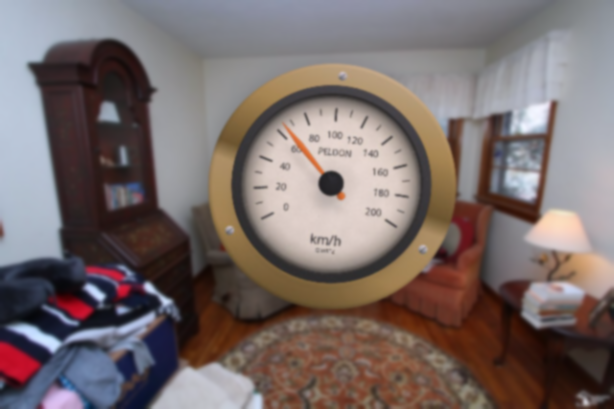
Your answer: 65 km/h
